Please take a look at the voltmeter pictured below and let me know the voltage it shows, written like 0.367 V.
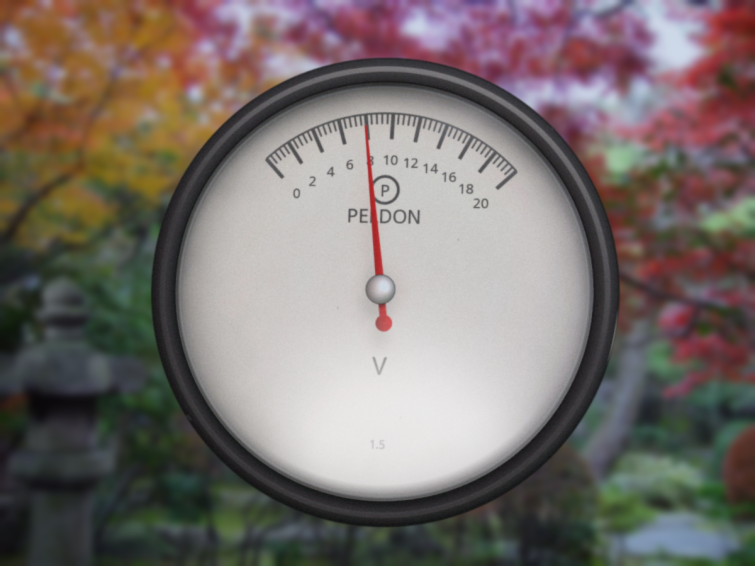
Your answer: 8 V
